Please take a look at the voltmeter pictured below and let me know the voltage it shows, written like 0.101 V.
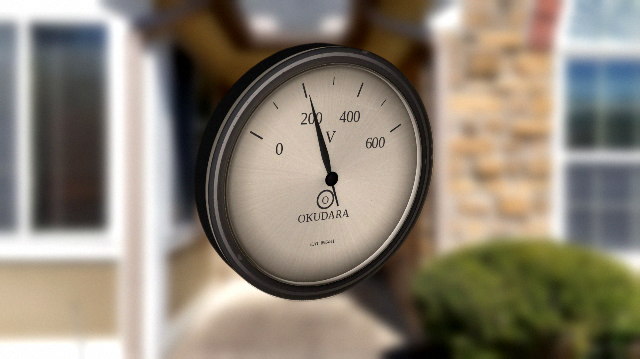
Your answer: 200 V
